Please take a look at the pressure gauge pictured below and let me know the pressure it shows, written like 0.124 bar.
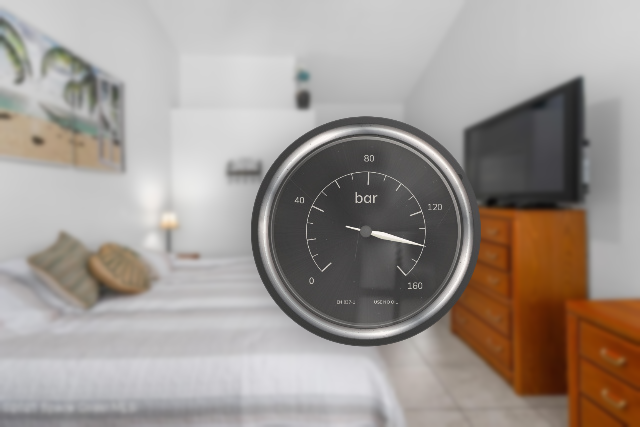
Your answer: 140 bar
